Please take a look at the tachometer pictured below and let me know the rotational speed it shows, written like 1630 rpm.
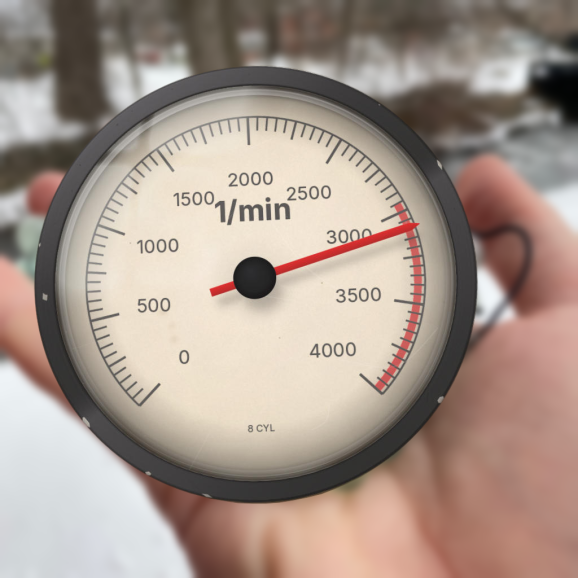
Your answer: 3100 rpm
